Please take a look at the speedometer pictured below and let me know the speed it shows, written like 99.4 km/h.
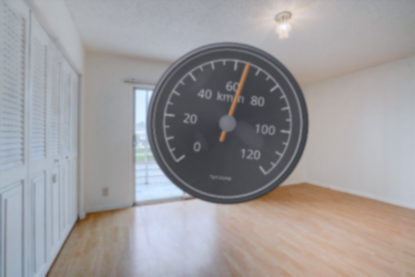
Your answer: 65 km/h
